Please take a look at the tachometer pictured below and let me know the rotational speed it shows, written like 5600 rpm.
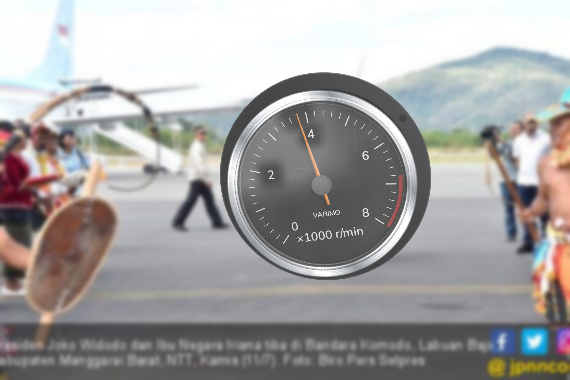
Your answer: 3800 rpm
